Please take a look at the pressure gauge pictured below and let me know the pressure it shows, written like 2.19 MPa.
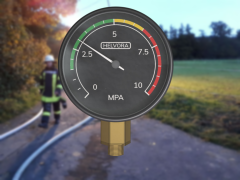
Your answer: 3 MPa
